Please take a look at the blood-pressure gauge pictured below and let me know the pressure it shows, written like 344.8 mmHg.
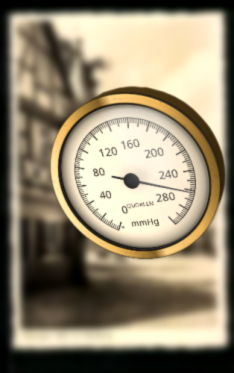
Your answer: 260 mmHg
